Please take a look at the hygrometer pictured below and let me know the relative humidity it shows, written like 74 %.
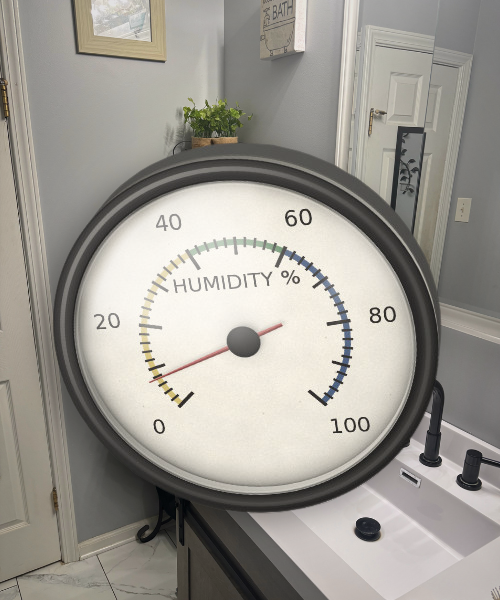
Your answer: 8 %
